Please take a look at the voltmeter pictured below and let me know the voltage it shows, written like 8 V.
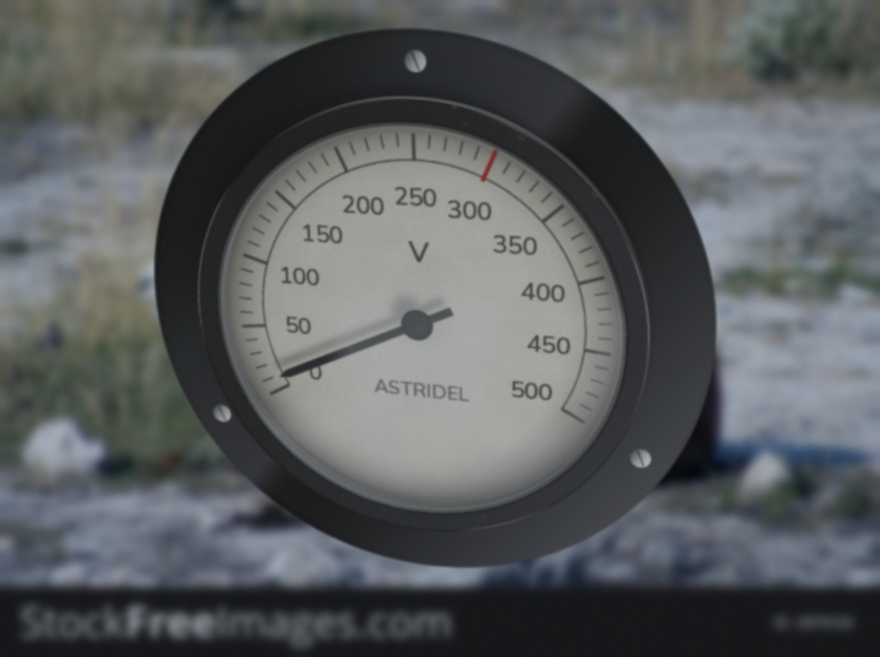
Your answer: 10 V
